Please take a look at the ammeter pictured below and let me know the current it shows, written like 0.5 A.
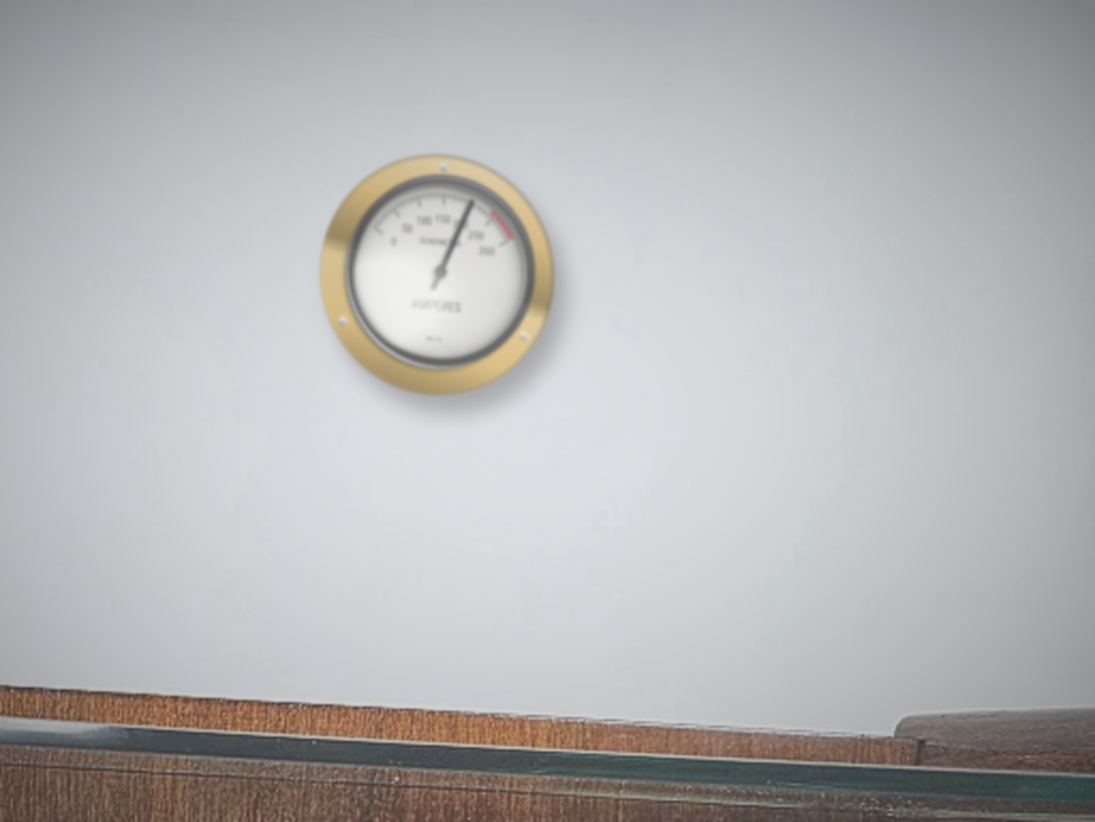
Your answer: 200 A
